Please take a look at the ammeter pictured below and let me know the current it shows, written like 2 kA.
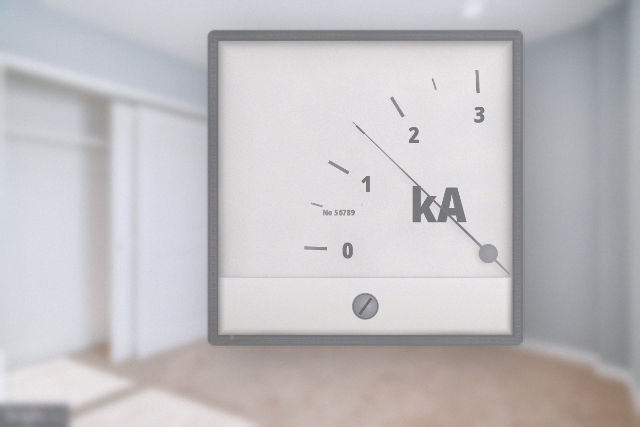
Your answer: 1.5 kA
